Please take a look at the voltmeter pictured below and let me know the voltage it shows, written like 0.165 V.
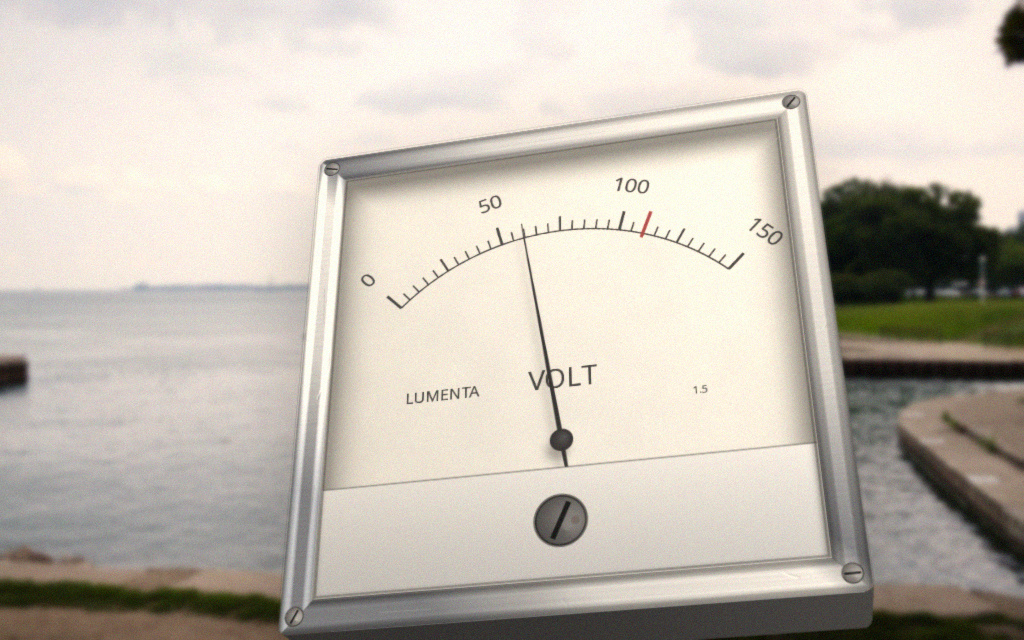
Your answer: 60 V
